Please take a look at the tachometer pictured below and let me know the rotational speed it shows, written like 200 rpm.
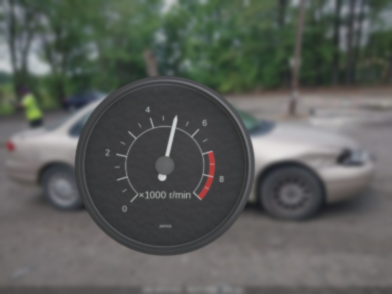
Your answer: 5000 rpm
